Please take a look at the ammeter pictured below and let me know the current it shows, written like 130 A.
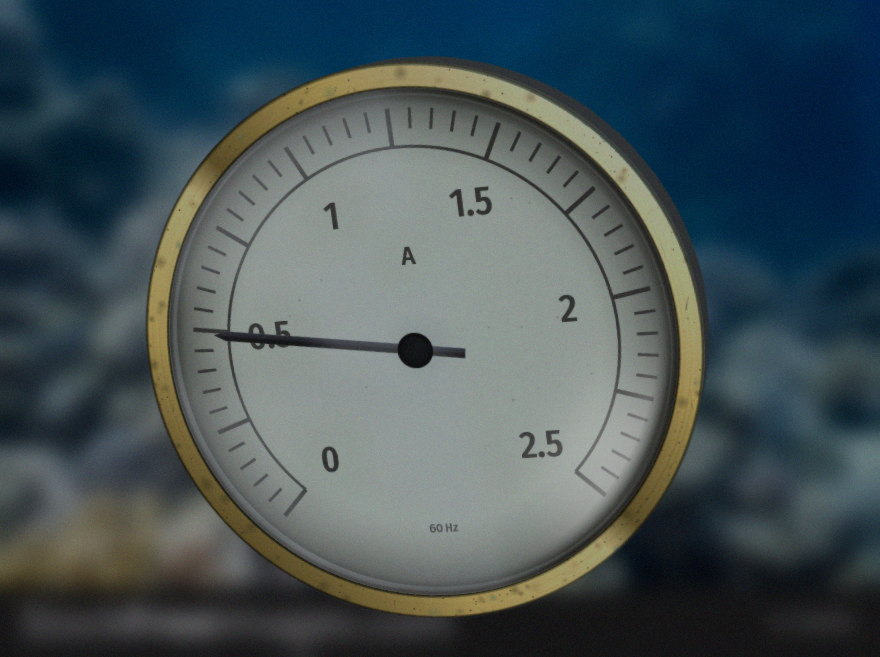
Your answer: 0.5 A
